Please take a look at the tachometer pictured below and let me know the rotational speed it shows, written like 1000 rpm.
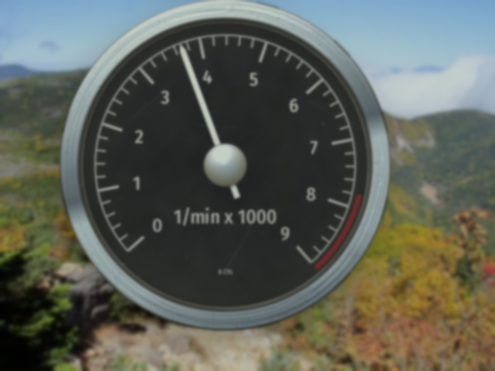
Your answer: 3700 rpm
